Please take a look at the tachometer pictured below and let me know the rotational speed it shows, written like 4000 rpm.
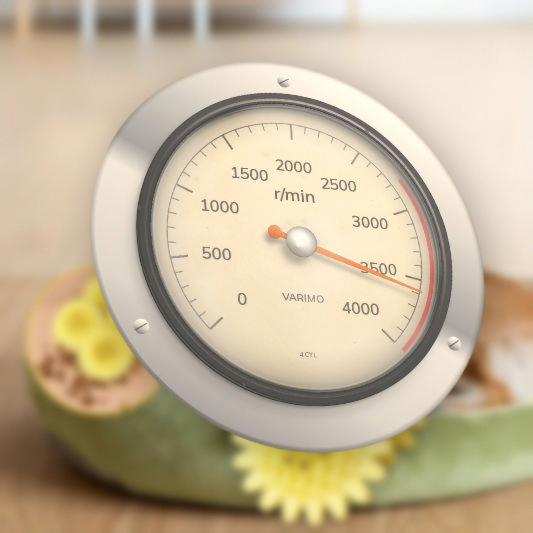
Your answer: 3600 rpm
